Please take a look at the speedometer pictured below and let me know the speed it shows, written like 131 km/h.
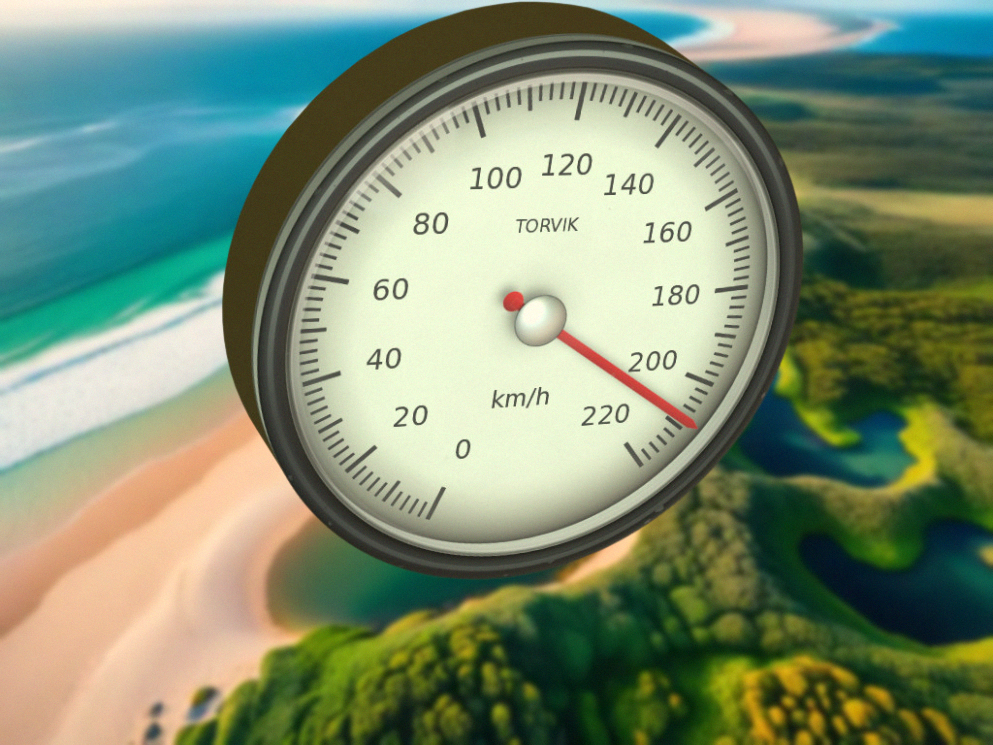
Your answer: 208 km/h
